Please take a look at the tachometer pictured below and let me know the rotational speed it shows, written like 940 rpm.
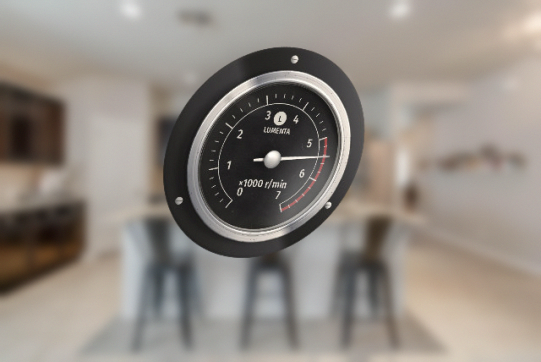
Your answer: 5400 rpm
